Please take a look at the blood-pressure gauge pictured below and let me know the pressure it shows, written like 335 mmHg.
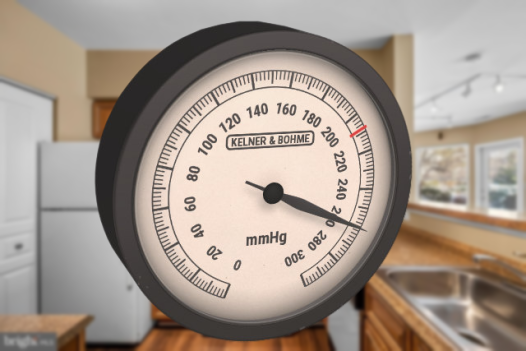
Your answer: 260 mmHg
